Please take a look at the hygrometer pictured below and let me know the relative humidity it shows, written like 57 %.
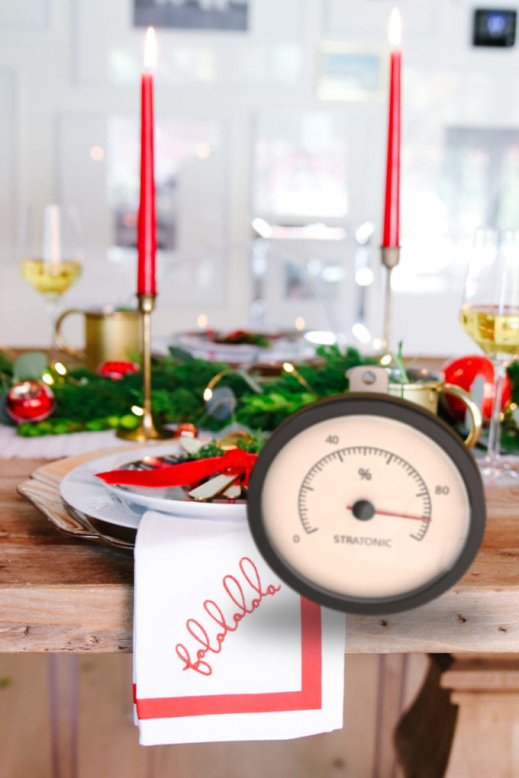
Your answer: 90 %
